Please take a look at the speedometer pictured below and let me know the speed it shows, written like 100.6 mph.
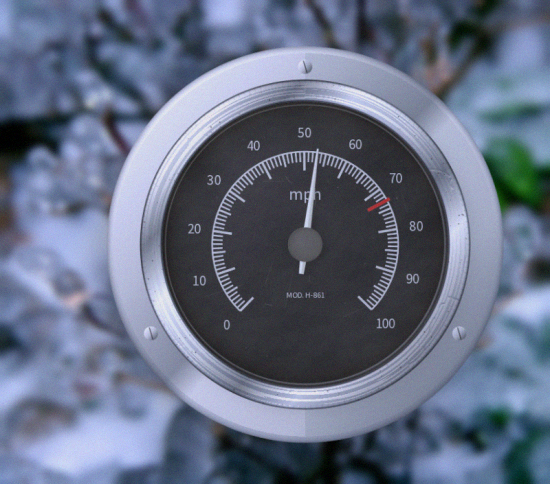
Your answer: 53 mph
